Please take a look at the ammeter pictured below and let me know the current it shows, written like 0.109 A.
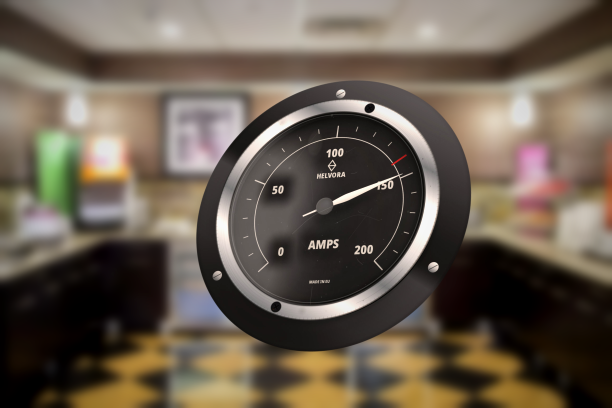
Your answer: 150 A
